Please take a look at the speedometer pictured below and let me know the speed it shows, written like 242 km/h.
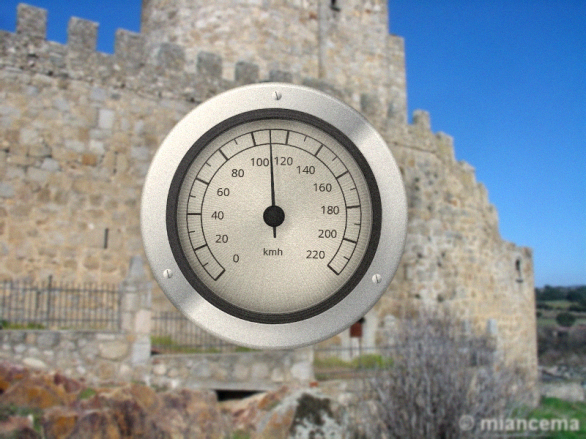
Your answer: 110 km/h
